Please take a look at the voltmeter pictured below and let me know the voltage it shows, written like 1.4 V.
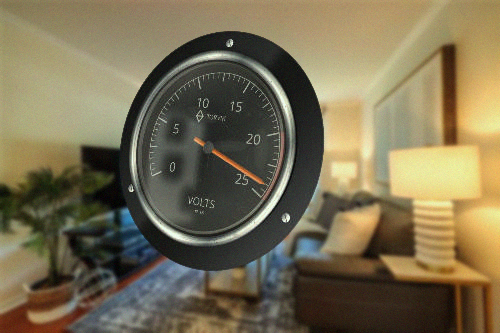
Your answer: 24 V
